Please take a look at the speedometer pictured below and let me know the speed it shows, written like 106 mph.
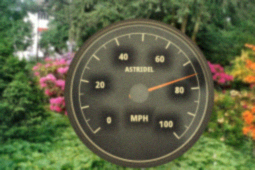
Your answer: 75 mph
